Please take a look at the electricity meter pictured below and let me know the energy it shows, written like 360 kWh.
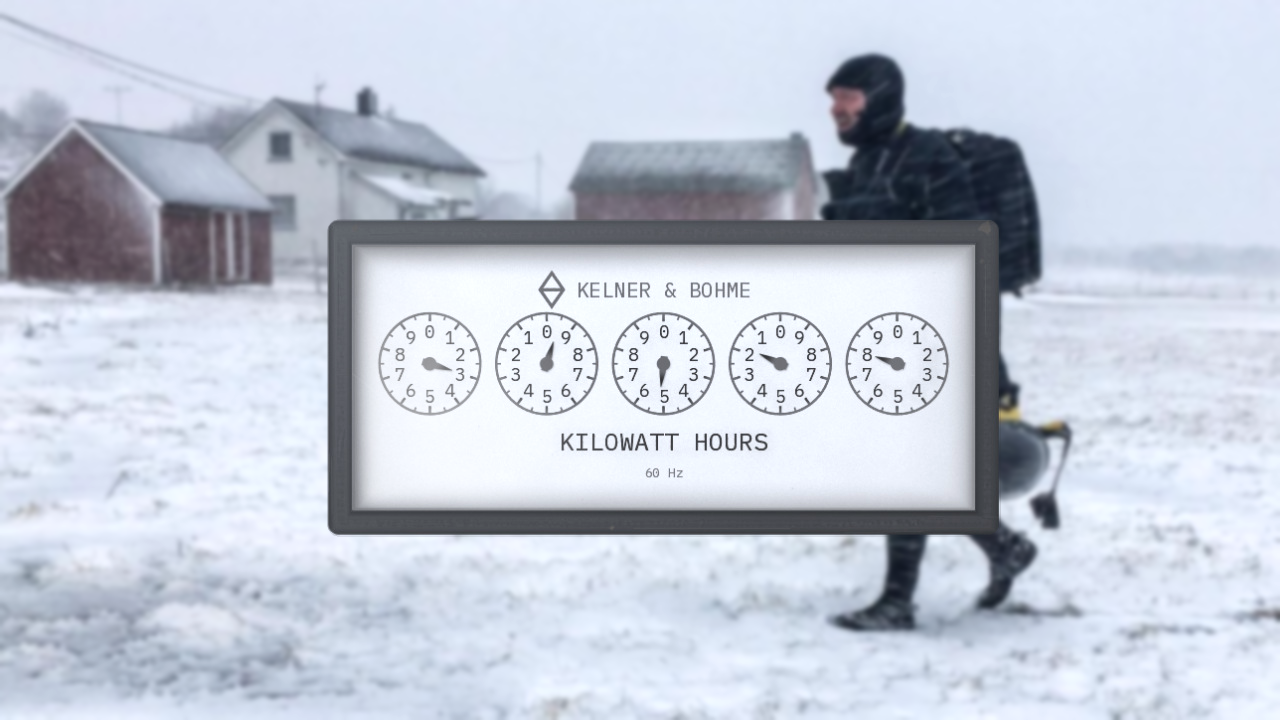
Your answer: 29518 kWh
